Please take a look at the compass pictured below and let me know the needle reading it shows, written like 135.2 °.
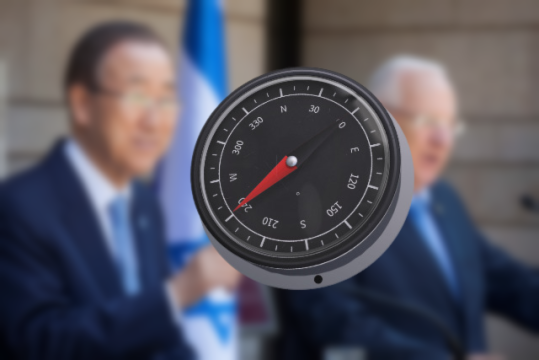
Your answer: 240 °
